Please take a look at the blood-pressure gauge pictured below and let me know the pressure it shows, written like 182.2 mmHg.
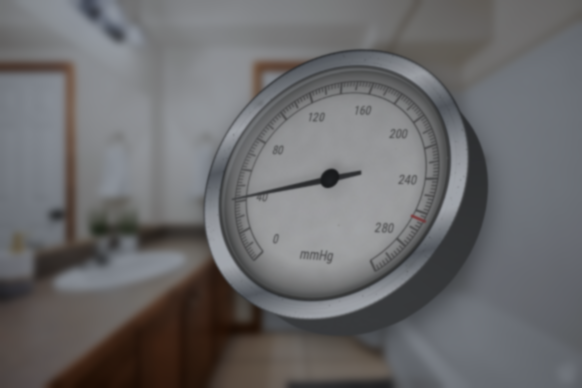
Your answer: 40 mmHg
